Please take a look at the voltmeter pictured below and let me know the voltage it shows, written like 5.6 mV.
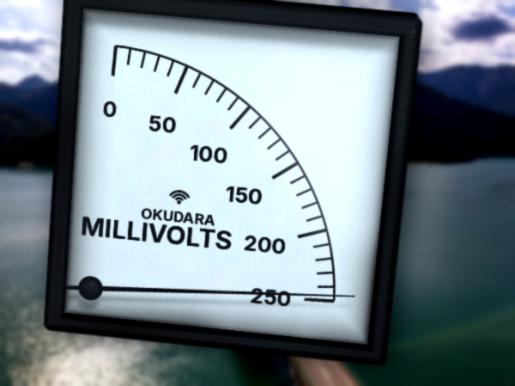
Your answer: 245 mV
